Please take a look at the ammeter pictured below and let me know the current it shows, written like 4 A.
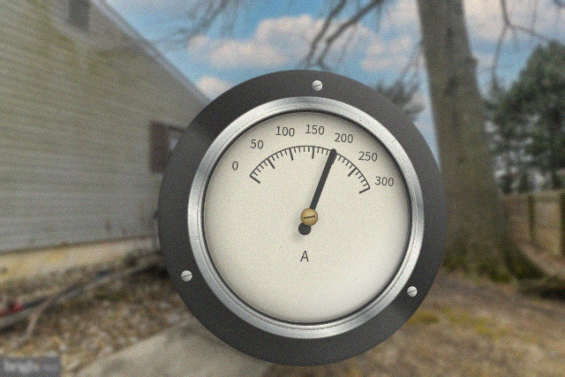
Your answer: 190 A
